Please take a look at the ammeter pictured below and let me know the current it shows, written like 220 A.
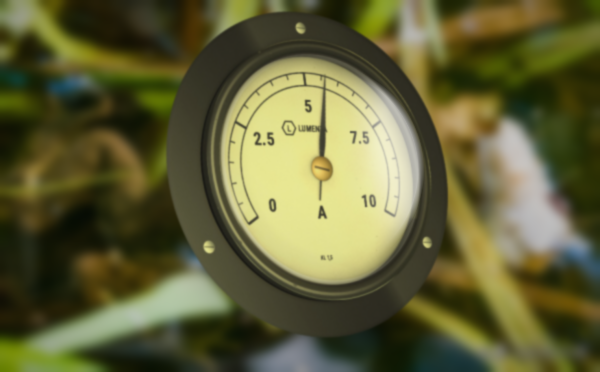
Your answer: 5.5 A
